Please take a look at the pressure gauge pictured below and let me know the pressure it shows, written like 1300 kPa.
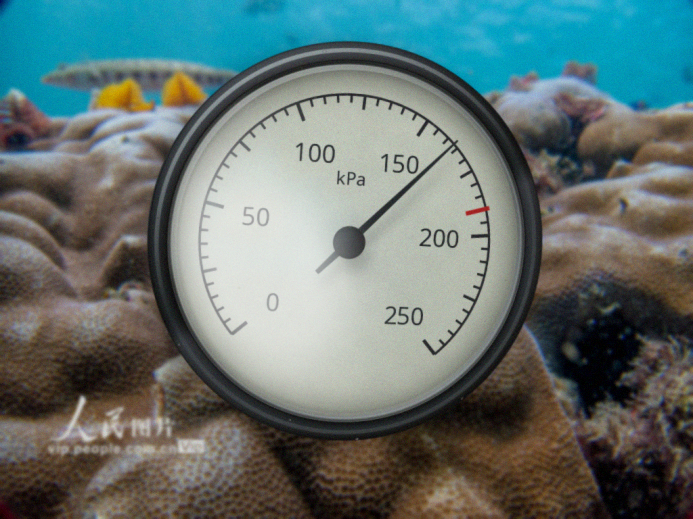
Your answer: 162.5 kPa
